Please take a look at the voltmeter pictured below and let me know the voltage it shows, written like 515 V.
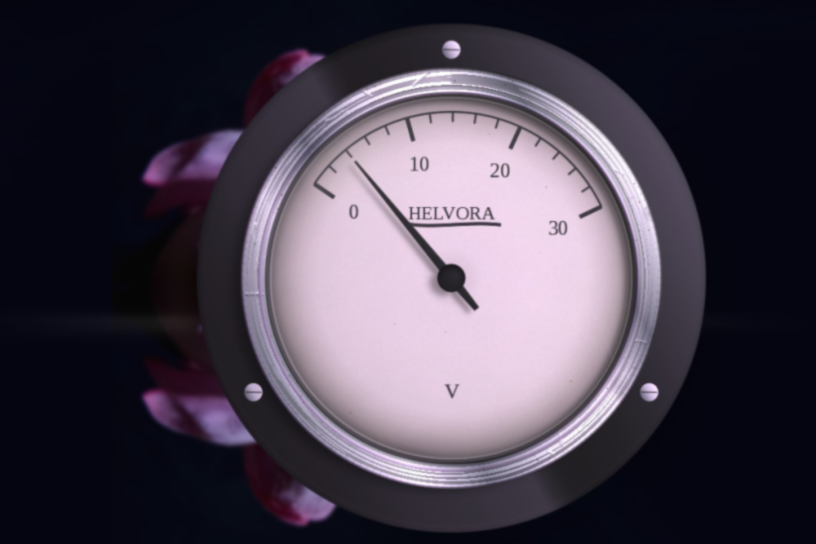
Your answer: 4 V
